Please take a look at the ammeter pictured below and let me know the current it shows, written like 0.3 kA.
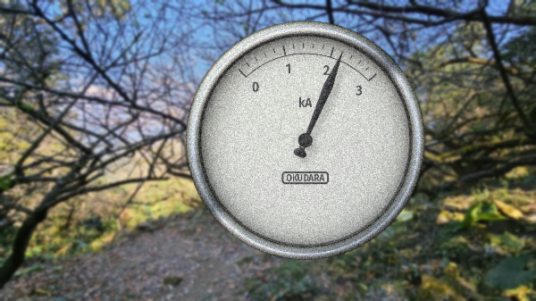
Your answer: 2.2 kA
